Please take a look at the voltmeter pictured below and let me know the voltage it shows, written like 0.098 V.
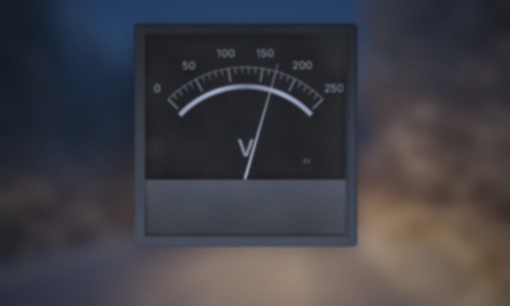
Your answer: 170 V
